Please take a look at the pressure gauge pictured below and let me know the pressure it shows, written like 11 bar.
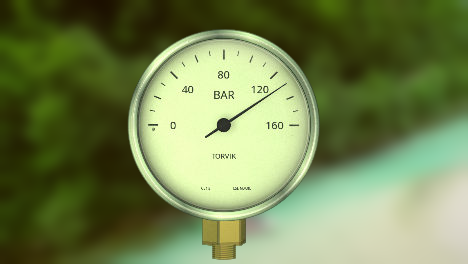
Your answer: 130 bar
